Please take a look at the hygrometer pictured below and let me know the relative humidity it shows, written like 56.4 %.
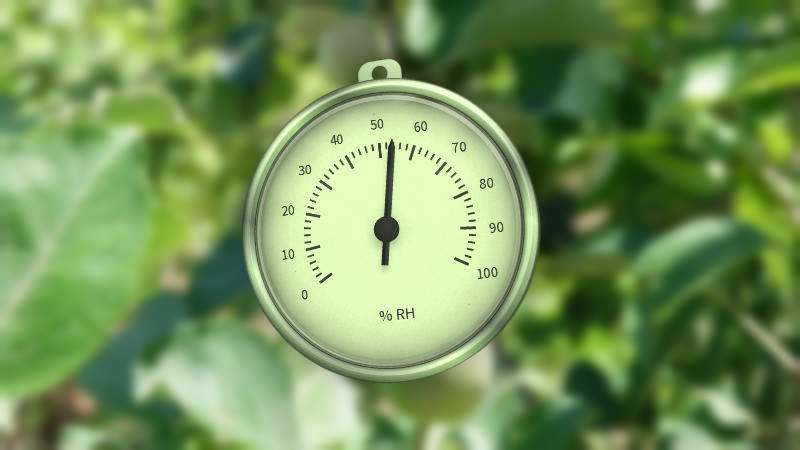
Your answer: 54 %
